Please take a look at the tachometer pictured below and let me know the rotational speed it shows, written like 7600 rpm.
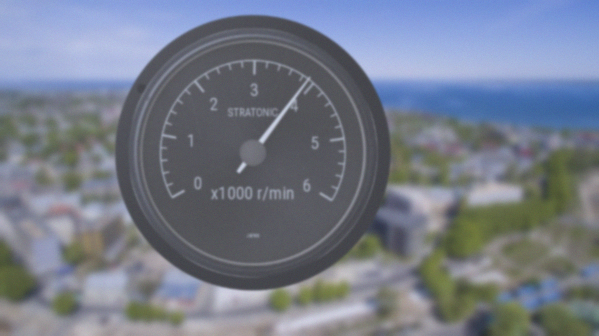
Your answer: 3900 rpm
